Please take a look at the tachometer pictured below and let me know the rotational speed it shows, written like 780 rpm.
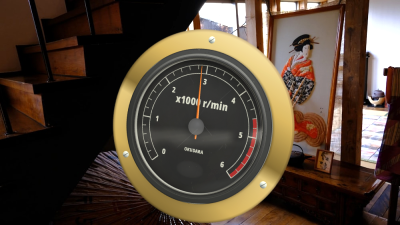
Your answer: 2900 rpm
